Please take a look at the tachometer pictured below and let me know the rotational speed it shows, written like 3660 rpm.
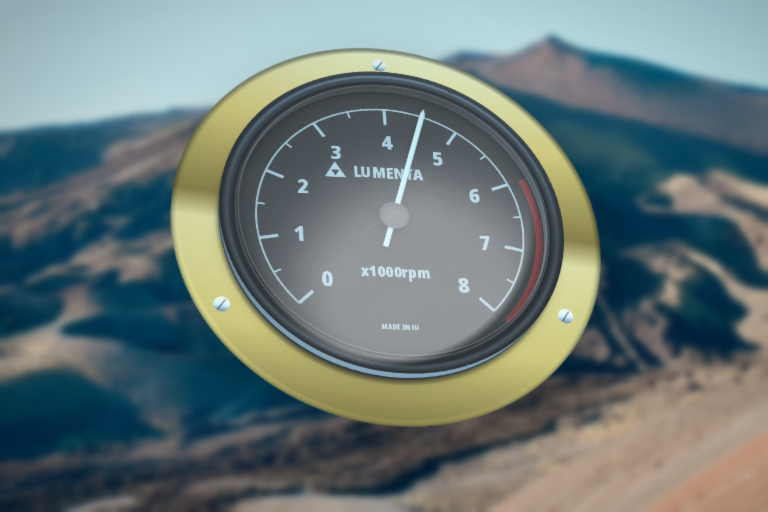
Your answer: 4500 rpm
